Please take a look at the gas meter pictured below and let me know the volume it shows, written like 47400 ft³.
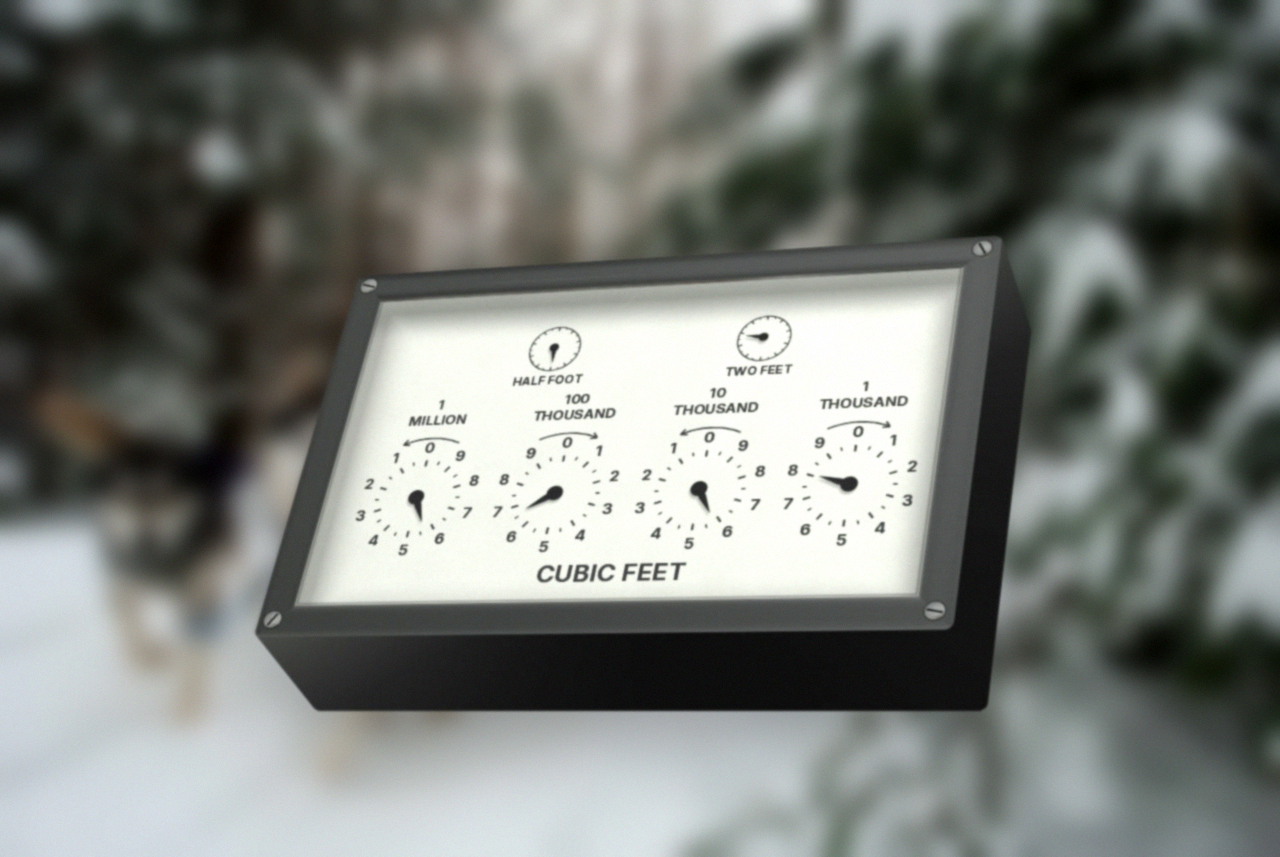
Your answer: 565800 ft³
